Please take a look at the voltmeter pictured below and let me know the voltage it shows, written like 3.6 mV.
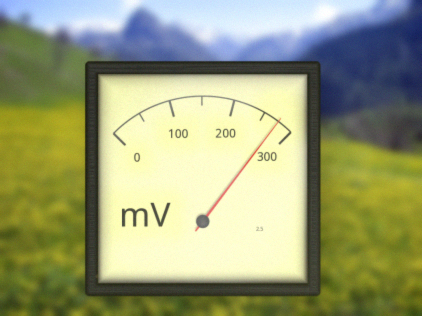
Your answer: 275 mV
